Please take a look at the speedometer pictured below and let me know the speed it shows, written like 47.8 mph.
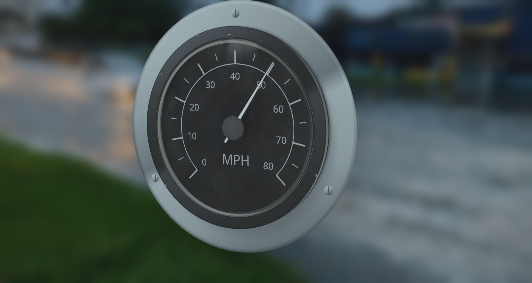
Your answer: 50 mph
